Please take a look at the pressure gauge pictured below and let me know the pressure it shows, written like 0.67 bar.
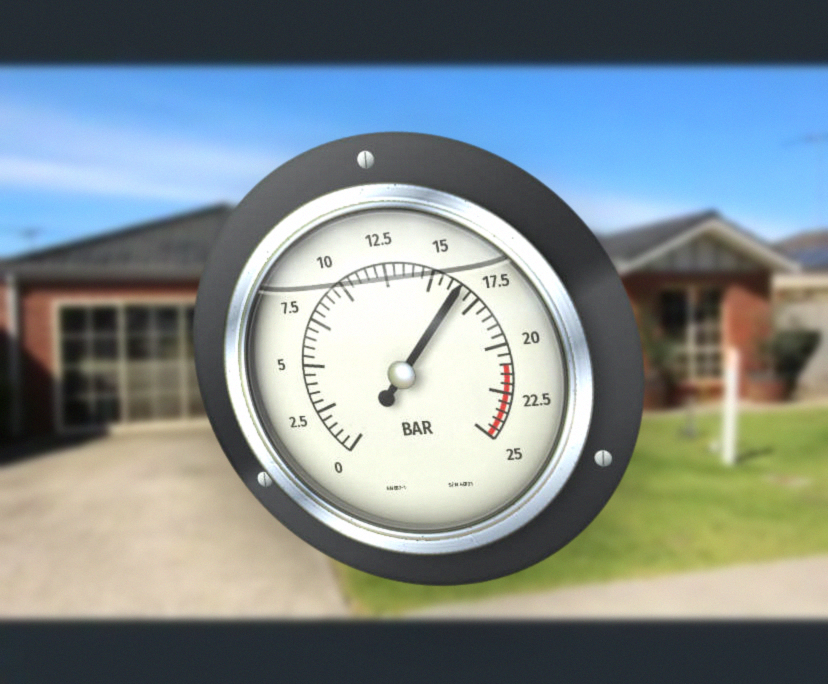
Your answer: 16.5 bar
